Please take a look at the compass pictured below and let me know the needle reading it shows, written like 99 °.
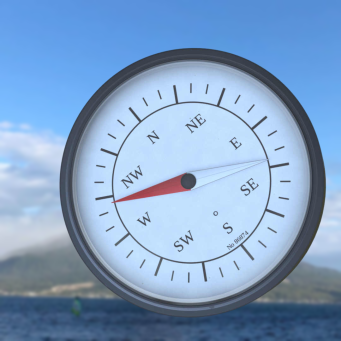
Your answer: 295 °
